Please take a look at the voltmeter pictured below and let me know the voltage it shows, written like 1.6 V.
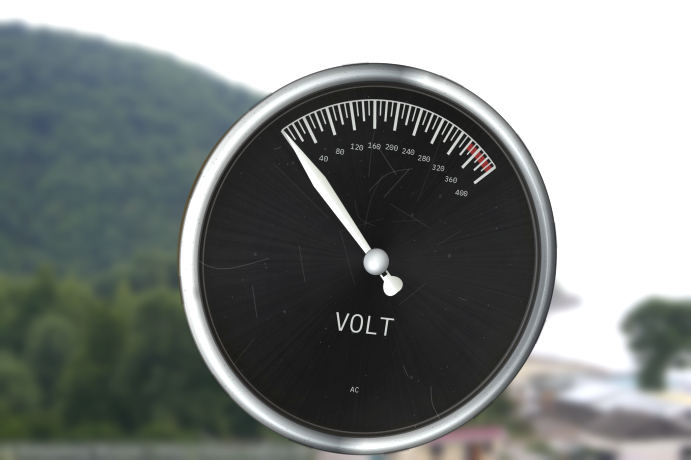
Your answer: 0 V
